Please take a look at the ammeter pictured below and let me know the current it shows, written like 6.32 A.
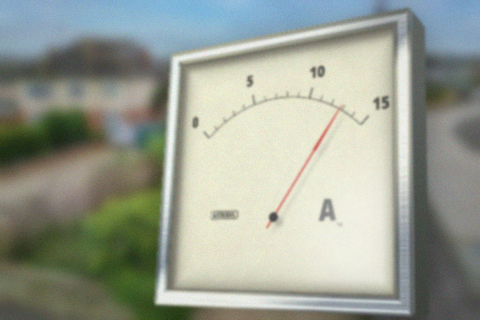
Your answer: 13 A
